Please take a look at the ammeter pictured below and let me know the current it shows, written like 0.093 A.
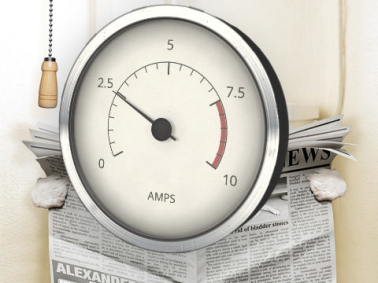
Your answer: 2.5 A
